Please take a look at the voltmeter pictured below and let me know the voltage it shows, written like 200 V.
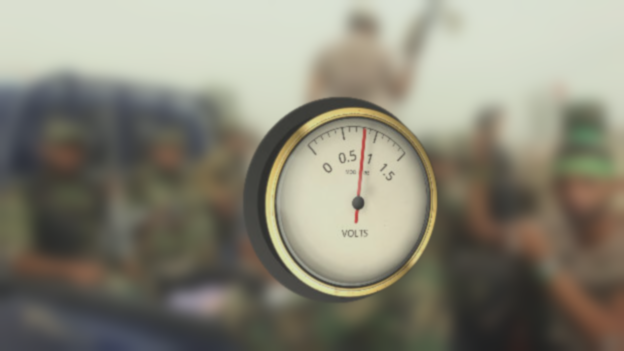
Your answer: 0.8 V
